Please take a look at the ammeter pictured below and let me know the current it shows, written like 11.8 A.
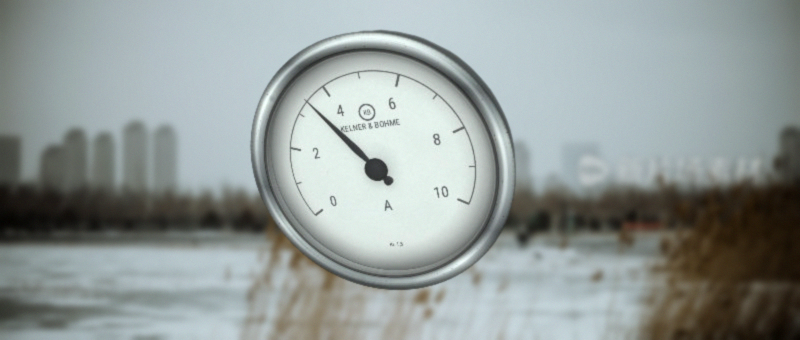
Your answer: 3.5 A
